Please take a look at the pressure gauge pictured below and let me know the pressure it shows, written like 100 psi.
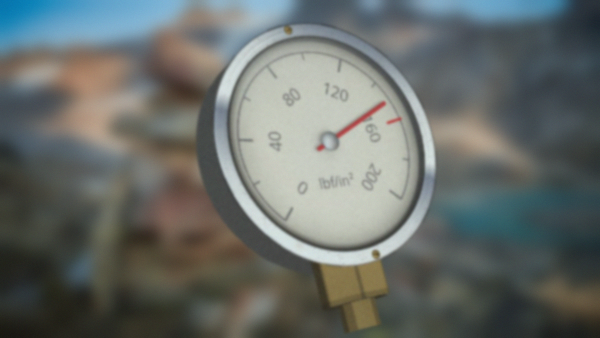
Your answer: 150 psi
